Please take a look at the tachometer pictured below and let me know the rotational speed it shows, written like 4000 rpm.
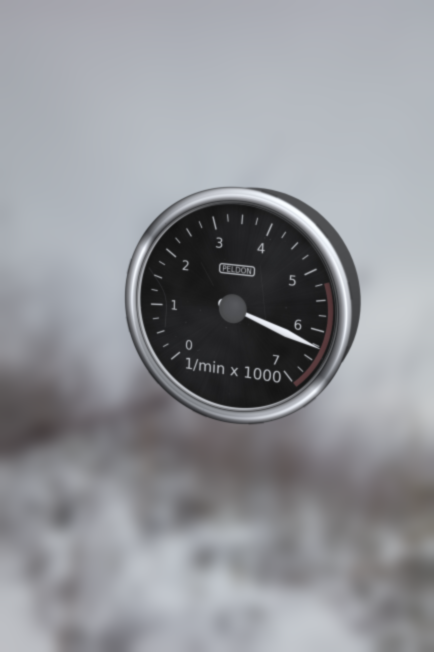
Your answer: 6250 rpm
